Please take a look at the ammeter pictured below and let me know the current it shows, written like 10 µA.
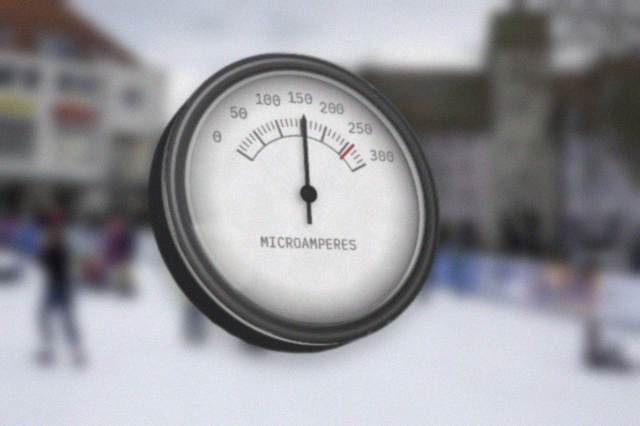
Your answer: 150 µA
